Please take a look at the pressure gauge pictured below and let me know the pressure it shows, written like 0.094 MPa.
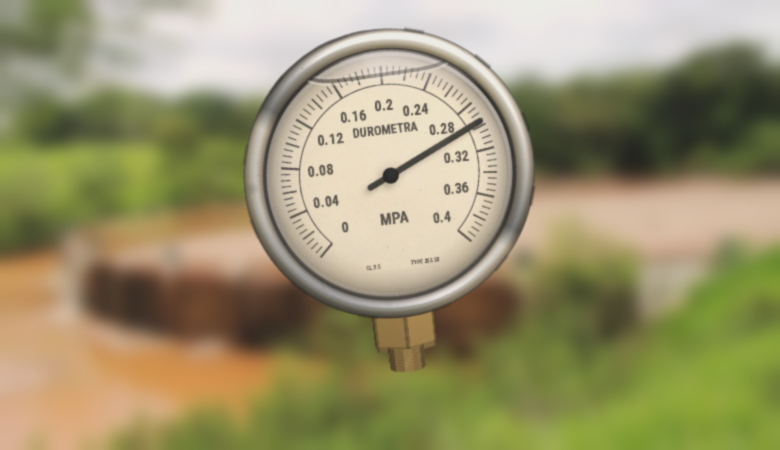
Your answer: 0.295 MPa
